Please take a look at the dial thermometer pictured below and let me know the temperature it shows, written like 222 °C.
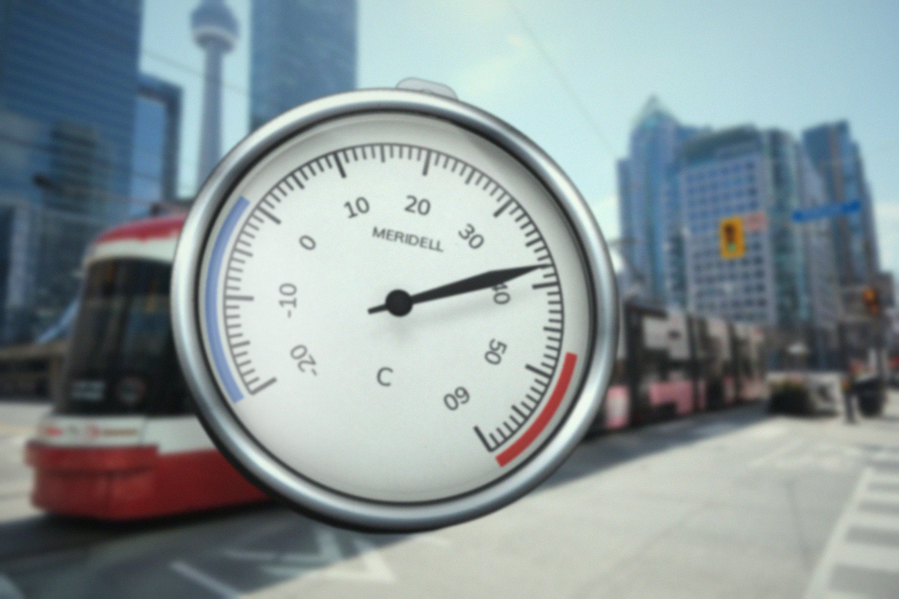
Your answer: 38 °C
